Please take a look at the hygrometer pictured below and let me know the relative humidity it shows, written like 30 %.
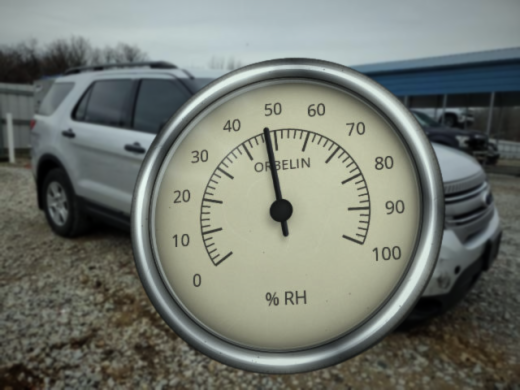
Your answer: 48 %
